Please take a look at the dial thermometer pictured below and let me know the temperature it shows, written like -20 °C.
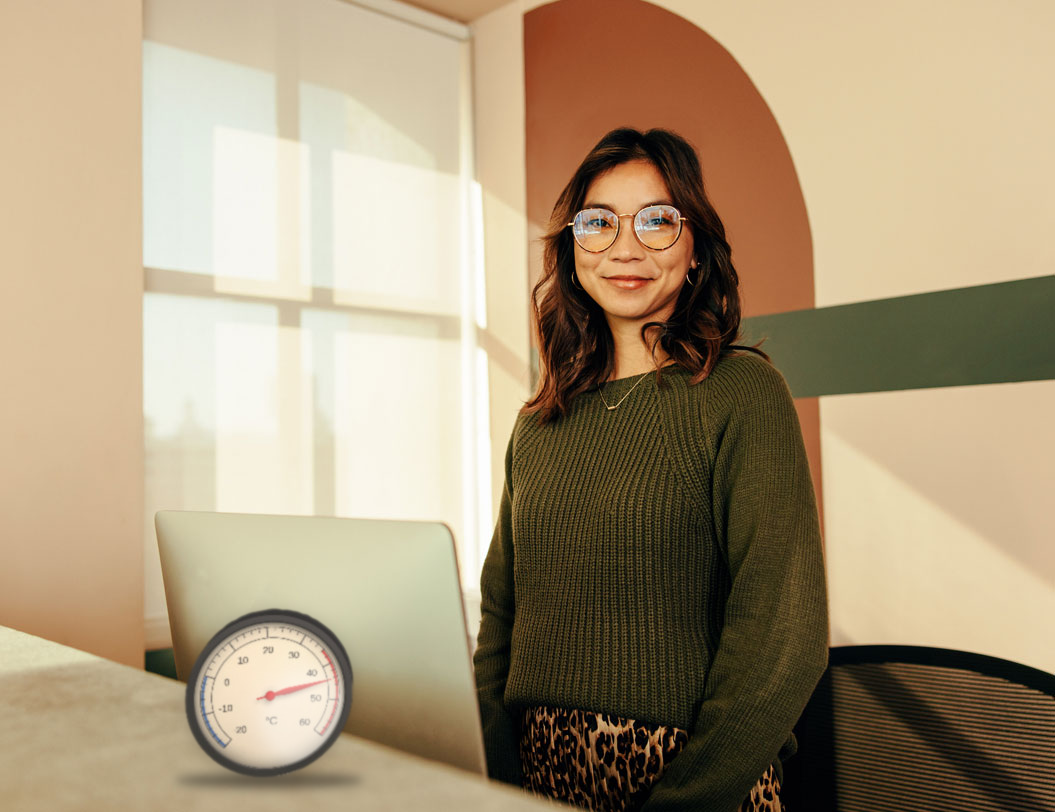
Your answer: 44 °C
